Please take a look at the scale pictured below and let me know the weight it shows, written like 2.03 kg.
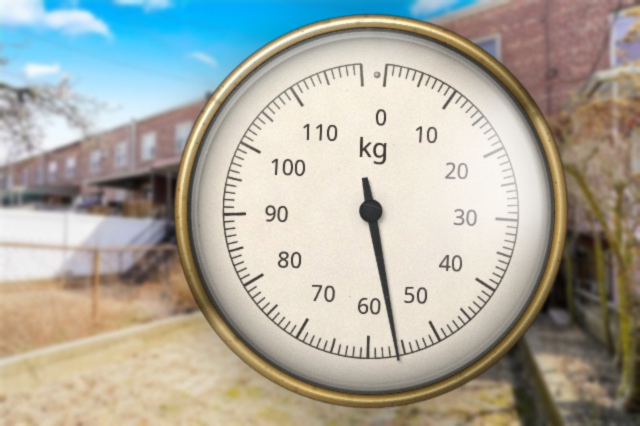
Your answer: 56 kg
